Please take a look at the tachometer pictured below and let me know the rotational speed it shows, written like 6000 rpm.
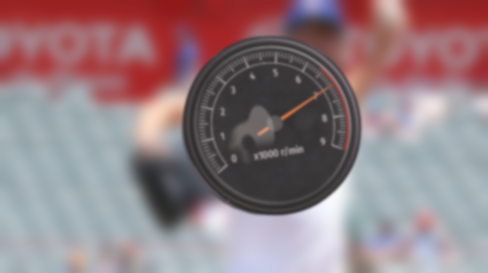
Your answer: 7000 rpm
